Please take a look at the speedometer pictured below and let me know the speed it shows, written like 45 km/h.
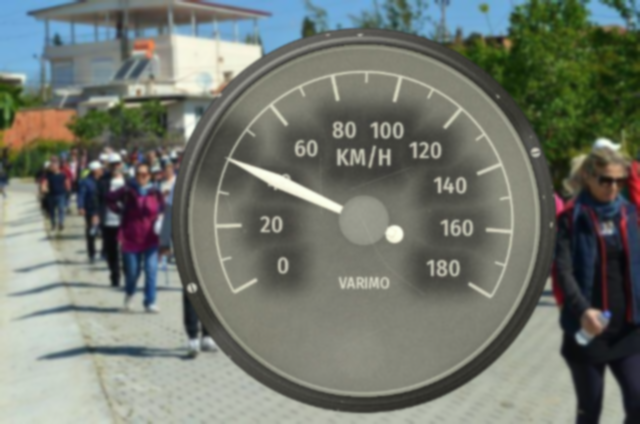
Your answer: 40 km/h
